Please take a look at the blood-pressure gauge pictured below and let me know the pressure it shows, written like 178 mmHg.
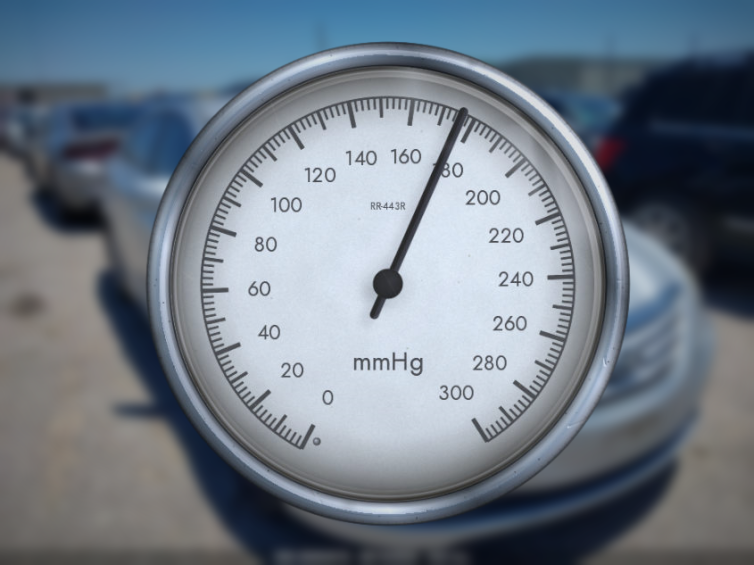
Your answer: 176 mmHg
